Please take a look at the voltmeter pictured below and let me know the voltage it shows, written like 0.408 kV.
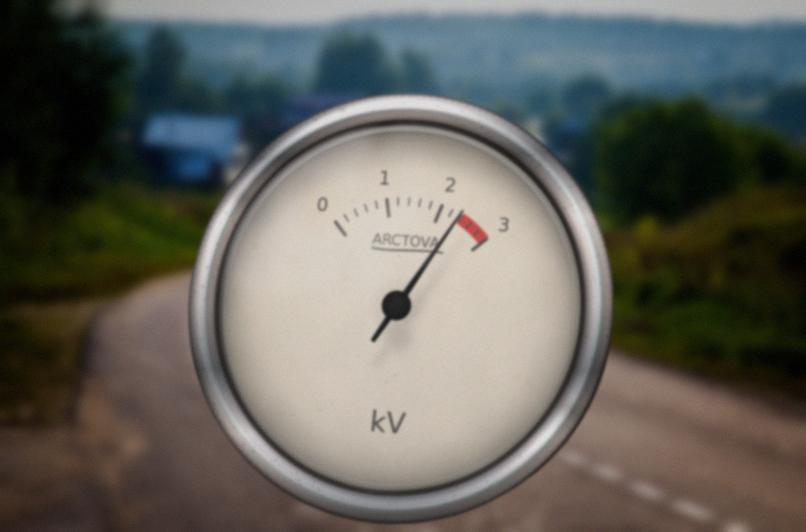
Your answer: 2.4 kV
